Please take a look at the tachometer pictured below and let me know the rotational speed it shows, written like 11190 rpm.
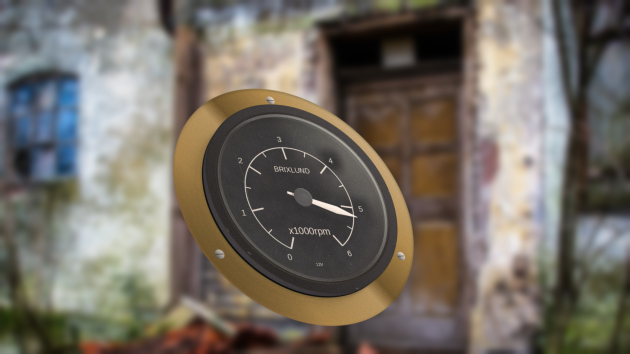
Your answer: 5250 rpm
